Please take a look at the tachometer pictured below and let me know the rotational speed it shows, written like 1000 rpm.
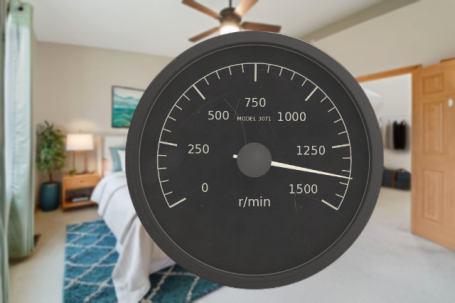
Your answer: 1375 rpm
